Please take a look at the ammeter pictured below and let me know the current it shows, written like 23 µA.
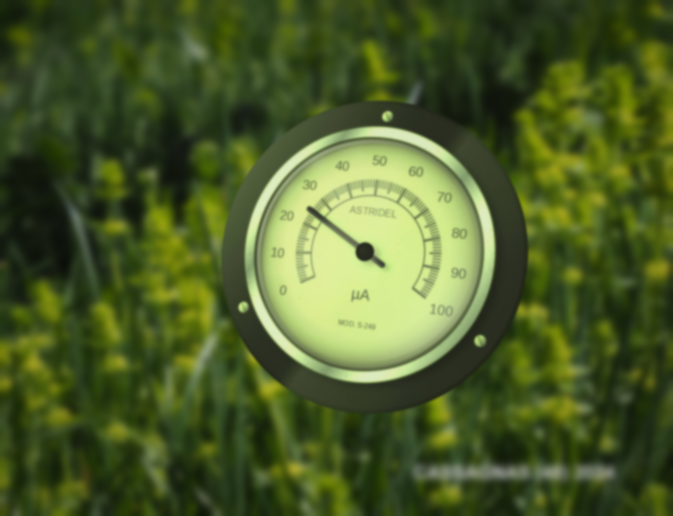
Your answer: 25 µA
